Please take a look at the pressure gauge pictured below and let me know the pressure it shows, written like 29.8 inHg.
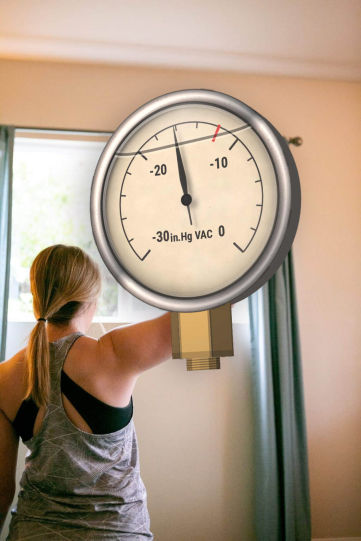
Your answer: -16 inHg
